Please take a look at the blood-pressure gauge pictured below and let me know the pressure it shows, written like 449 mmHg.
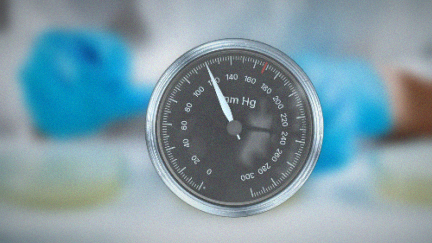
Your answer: 120 mmHg
